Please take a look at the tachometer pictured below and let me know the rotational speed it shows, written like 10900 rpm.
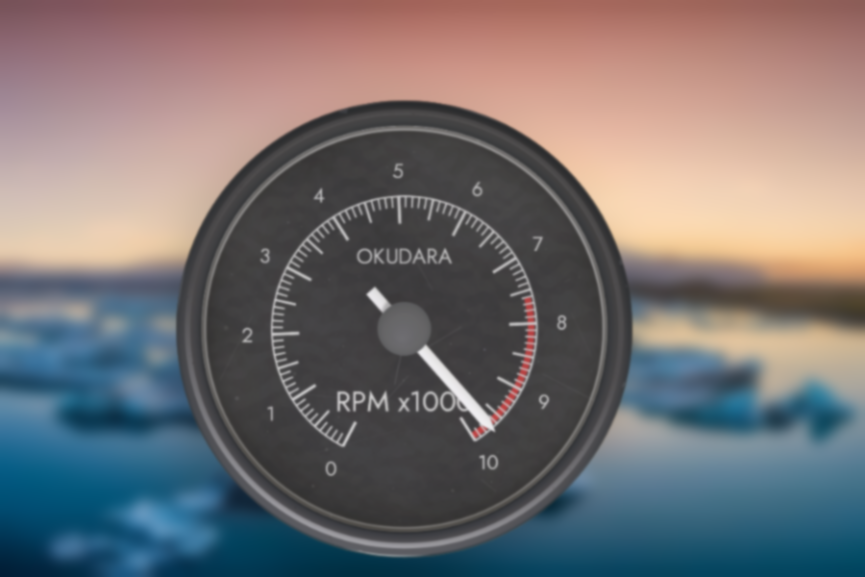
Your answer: 9700 rpm
